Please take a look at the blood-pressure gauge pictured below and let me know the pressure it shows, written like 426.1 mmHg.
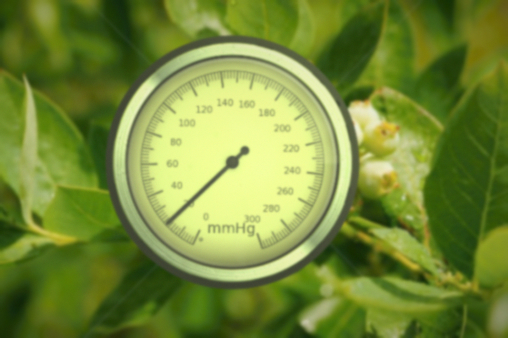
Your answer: 20 mmHg
